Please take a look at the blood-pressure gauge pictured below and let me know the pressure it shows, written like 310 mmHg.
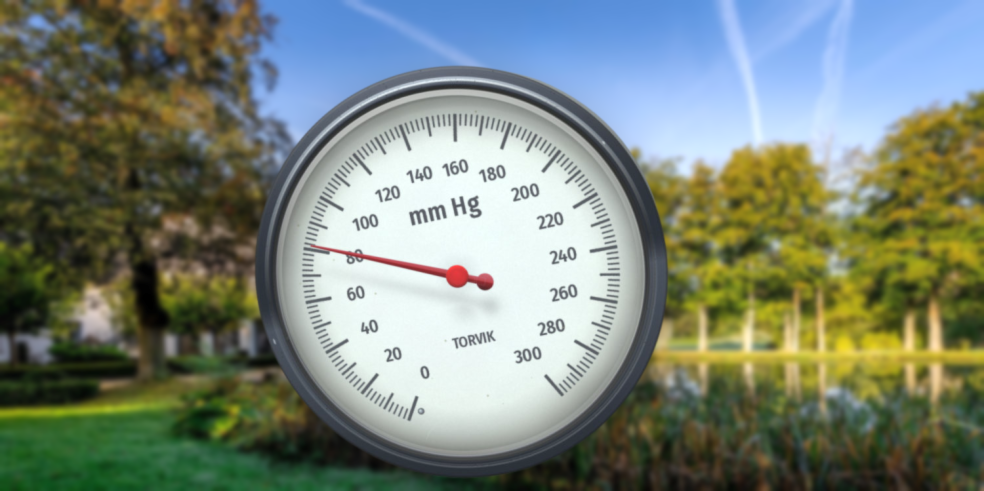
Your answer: 82 mmHg
